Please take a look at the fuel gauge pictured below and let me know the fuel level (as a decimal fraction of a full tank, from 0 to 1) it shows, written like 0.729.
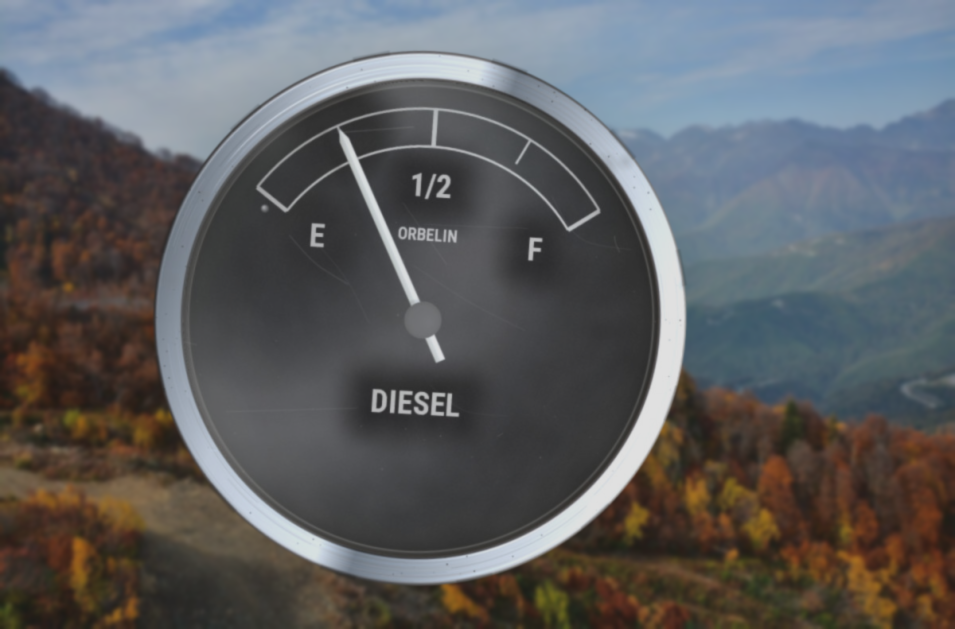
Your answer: 0.25
